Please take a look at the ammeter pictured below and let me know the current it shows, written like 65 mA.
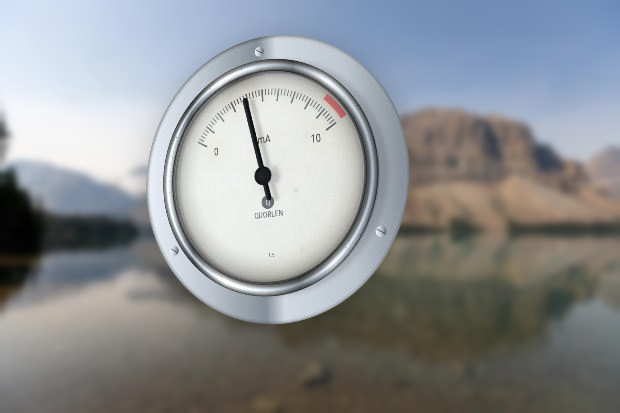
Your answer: 4 mA
